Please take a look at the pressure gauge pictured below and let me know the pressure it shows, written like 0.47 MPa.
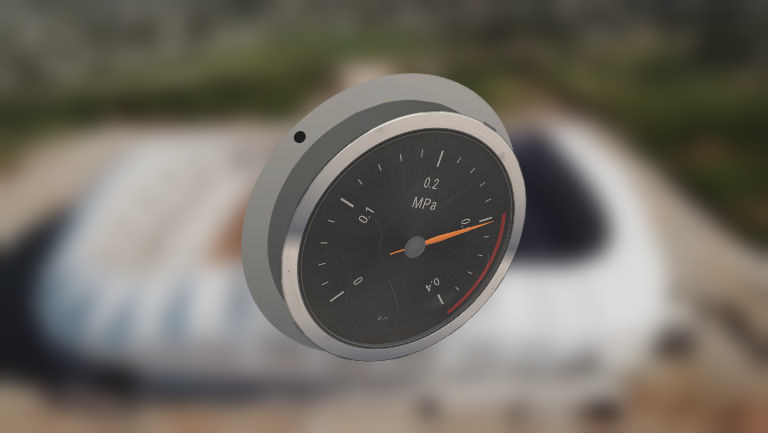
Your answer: 0.3 MPa
